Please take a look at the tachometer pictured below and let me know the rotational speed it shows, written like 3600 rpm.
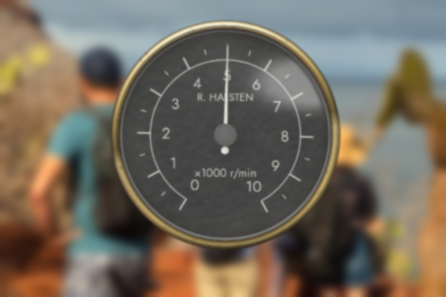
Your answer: 5000 rpm
